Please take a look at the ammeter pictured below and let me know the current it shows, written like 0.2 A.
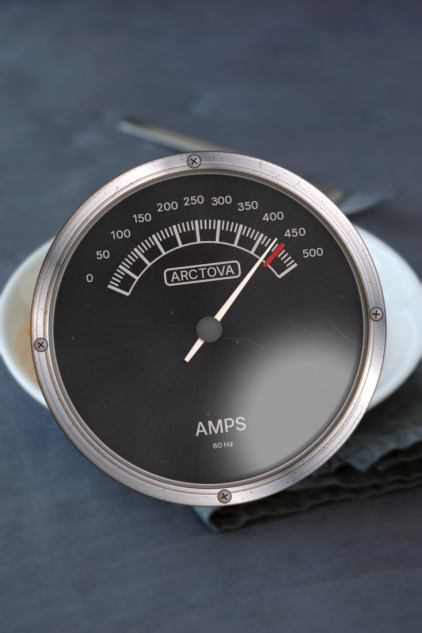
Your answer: 430 A
